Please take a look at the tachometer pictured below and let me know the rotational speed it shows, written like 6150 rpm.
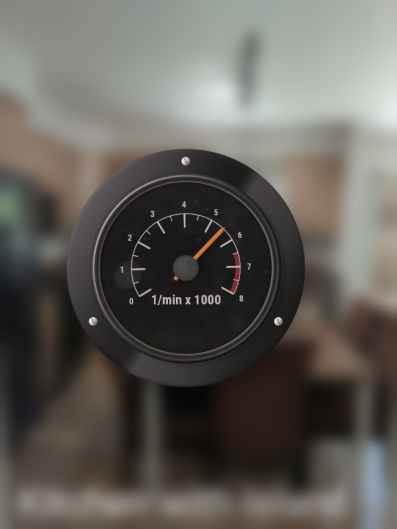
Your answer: 5500 rpm
